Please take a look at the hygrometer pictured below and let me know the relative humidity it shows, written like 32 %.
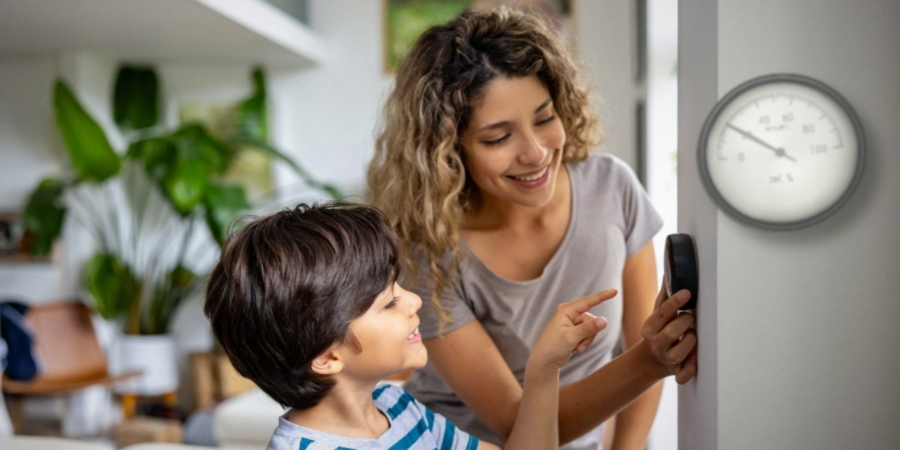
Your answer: 20 %
